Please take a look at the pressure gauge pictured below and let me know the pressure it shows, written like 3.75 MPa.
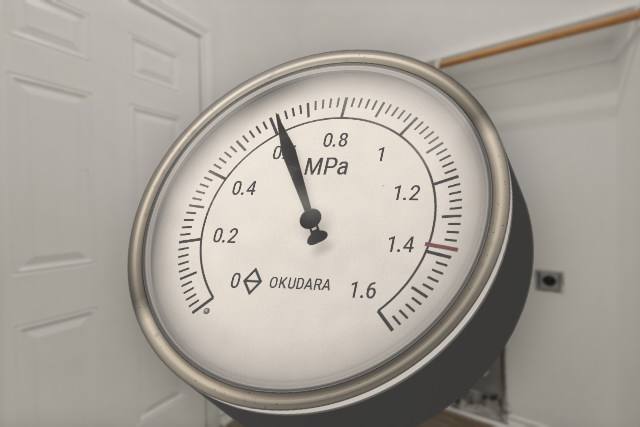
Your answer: 0.62 MPa
